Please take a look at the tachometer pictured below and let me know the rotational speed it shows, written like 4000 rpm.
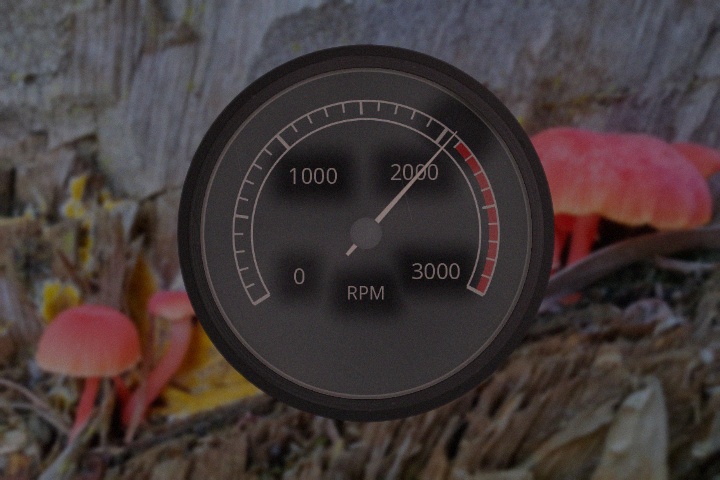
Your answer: 2050 rpm
